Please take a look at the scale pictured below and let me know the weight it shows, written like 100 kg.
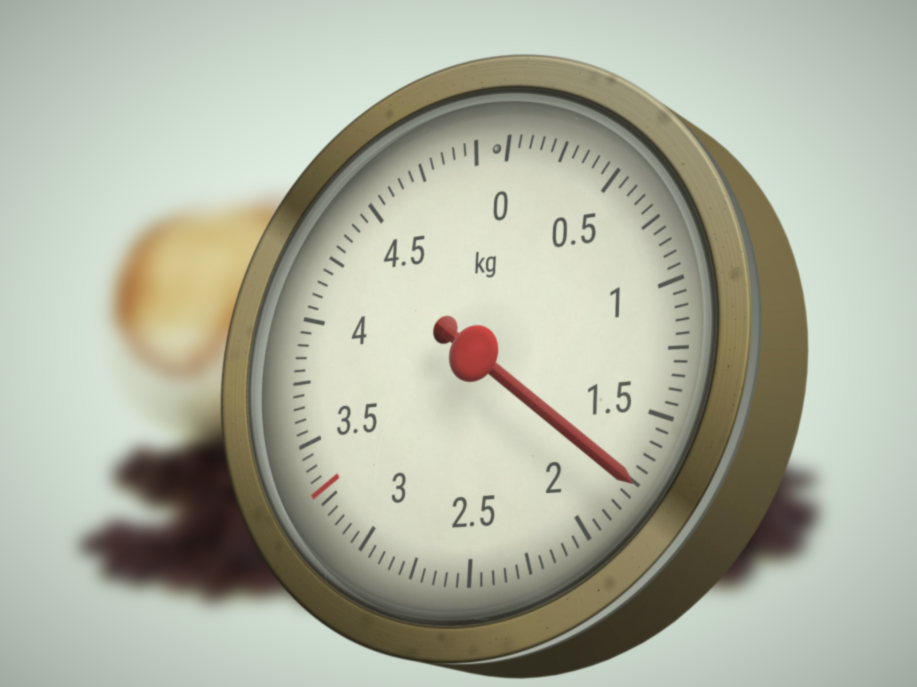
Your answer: 1.75 kg
